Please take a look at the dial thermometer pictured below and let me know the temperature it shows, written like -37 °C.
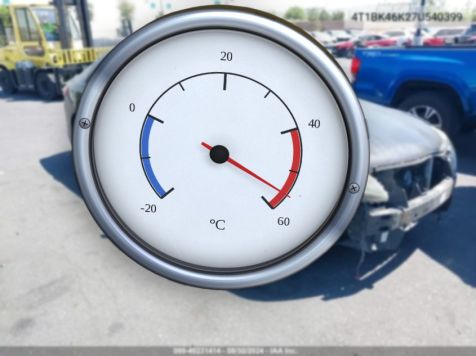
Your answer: 55 °C
